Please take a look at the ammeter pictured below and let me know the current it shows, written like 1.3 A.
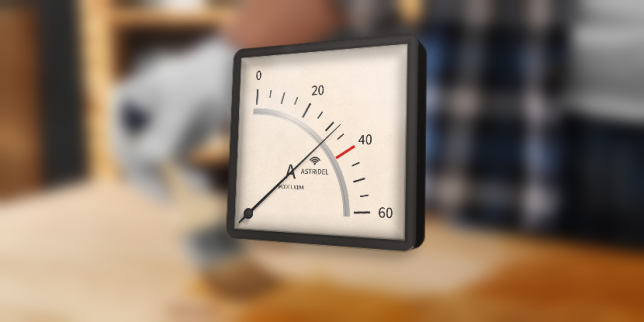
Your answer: 32.5 A
